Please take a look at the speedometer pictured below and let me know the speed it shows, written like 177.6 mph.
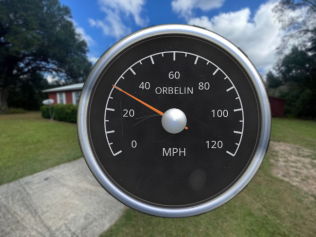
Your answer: 30 mph
